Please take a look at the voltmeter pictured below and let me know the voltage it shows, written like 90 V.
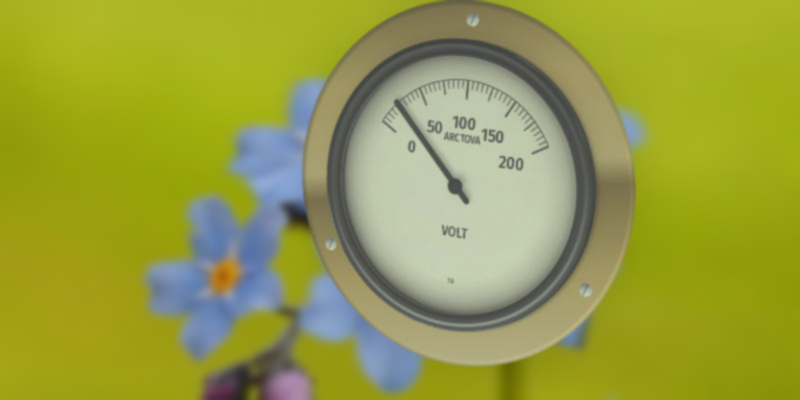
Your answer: 25 V
